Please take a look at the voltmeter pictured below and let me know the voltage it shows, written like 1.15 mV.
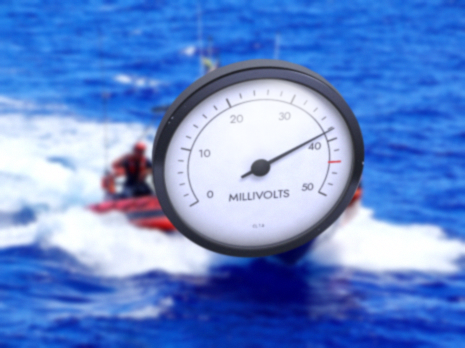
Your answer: 38 mV
